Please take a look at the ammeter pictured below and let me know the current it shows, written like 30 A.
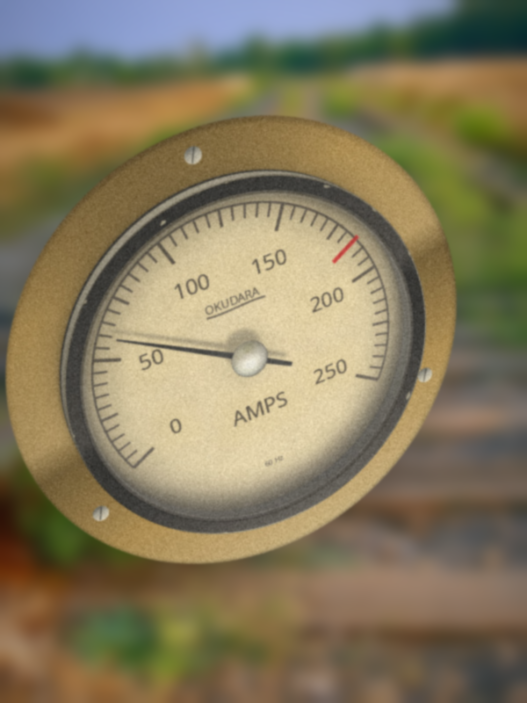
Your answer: 60 A
